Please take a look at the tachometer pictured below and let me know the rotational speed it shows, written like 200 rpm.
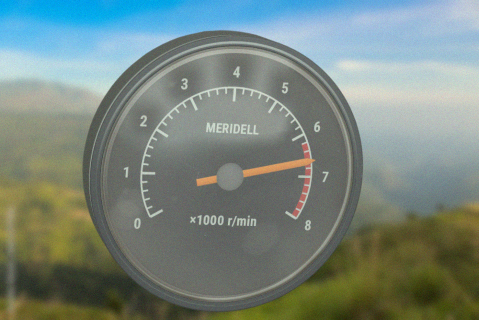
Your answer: 6600 rpm
